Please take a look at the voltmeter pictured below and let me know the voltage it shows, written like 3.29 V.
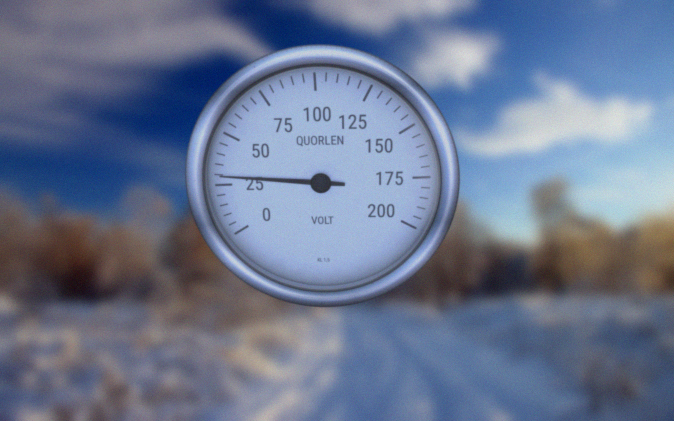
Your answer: 30 V
